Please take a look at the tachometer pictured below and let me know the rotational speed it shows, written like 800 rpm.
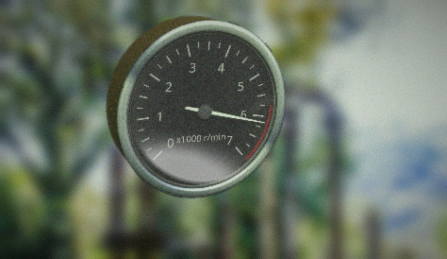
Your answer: 6125 rpm
